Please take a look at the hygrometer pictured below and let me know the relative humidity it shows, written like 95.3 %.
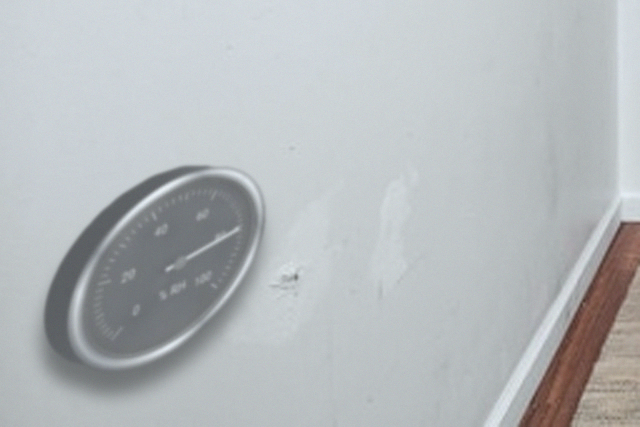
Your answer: 80 %
